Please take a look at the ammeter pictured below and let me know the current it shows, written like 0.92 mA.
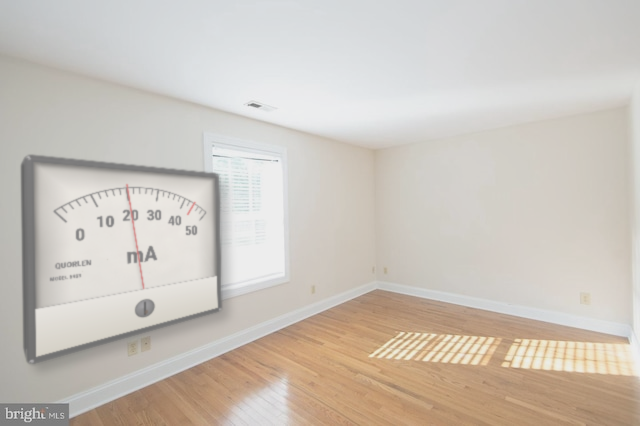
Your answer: 20 mA
